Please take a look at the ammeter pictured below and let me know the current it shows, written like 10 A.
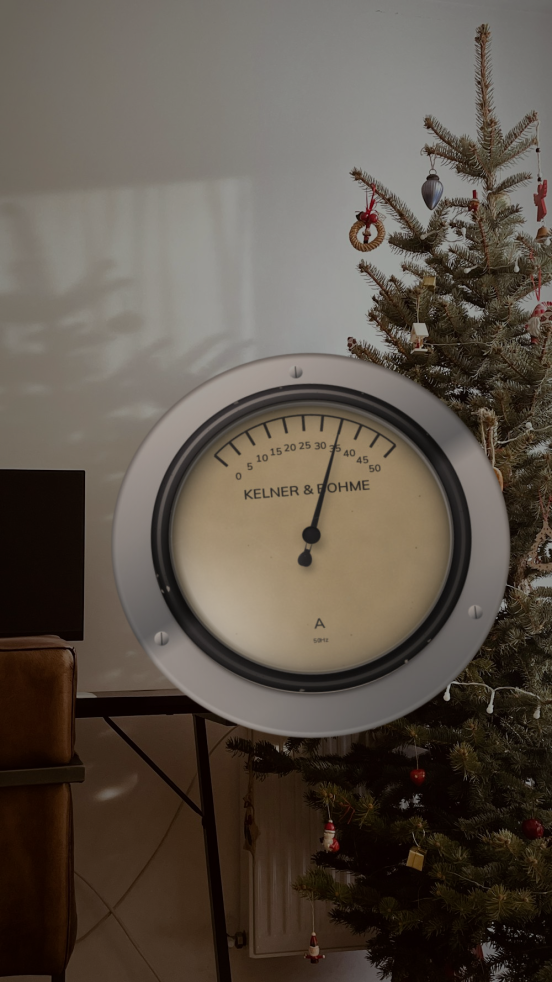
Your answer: 35 A
